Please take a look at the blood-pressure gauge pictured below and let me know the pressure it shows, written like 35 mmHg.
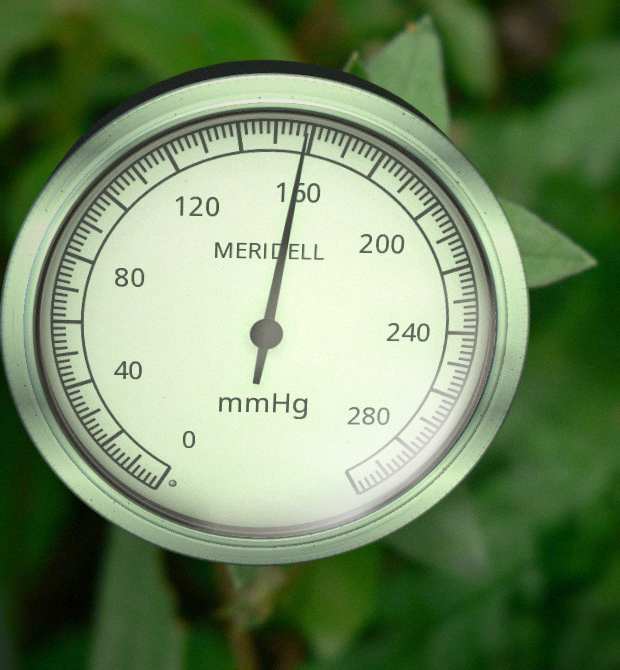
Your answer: 158 mmHg
